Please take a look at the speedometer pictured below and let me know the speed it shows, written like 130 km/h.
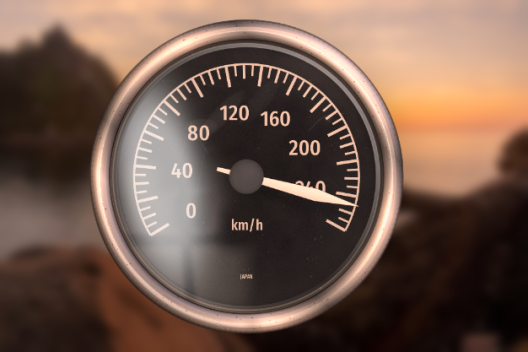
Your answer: 245 km/h
